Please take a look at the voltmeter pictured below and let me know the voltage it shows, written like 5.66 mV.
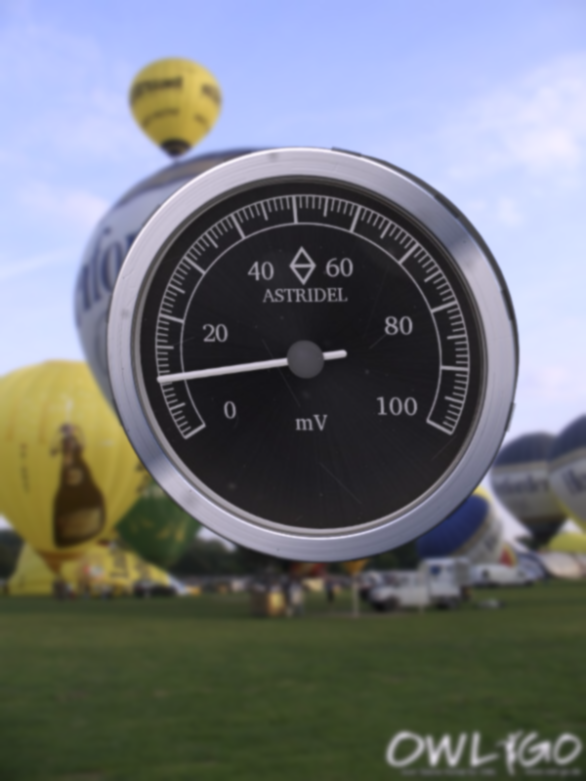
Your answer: 10 mV
